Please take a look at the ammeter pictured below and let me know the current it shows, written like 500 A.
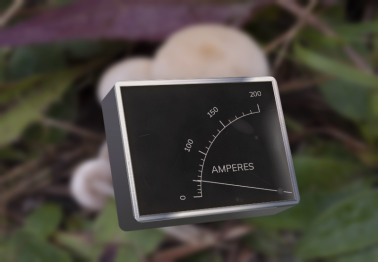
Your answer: 50 A
